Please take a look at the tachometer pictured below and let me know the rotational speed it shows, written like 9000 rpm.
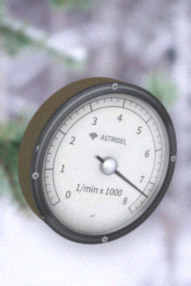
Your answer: 7400 rpm
